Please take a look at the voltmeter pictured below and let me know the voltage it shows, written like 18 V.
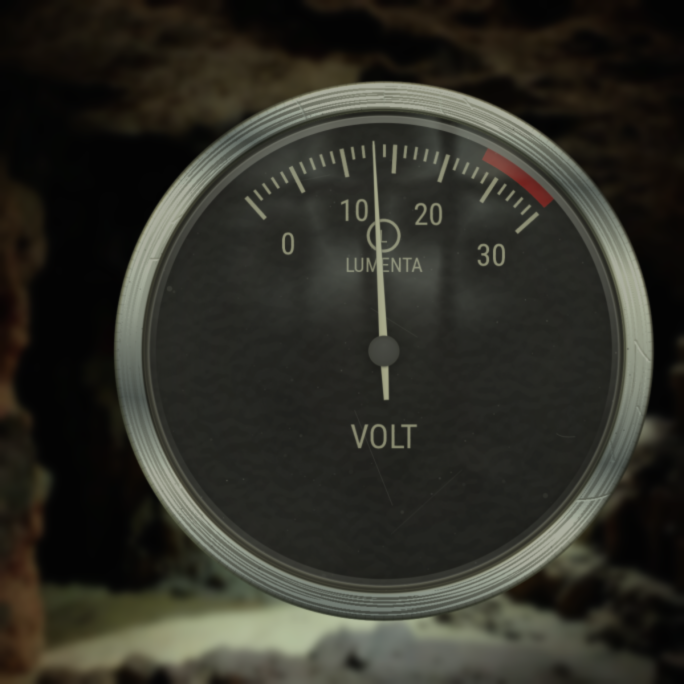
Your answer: 13 V
